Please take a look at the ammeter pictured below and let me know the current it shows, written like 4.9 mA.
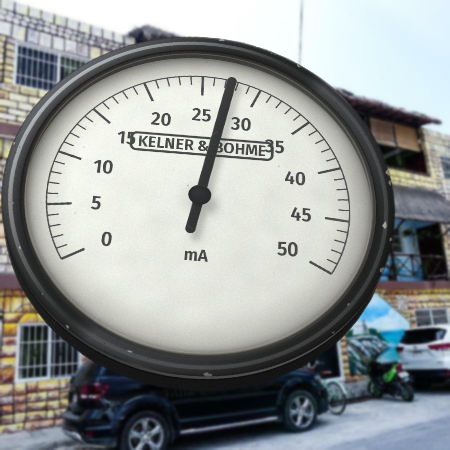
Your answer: 27.5 mA
